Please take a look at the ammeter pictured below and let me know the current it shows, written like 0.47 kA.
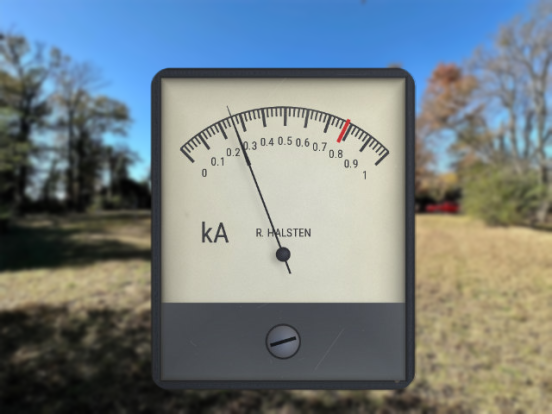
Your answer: 0.26 kA
